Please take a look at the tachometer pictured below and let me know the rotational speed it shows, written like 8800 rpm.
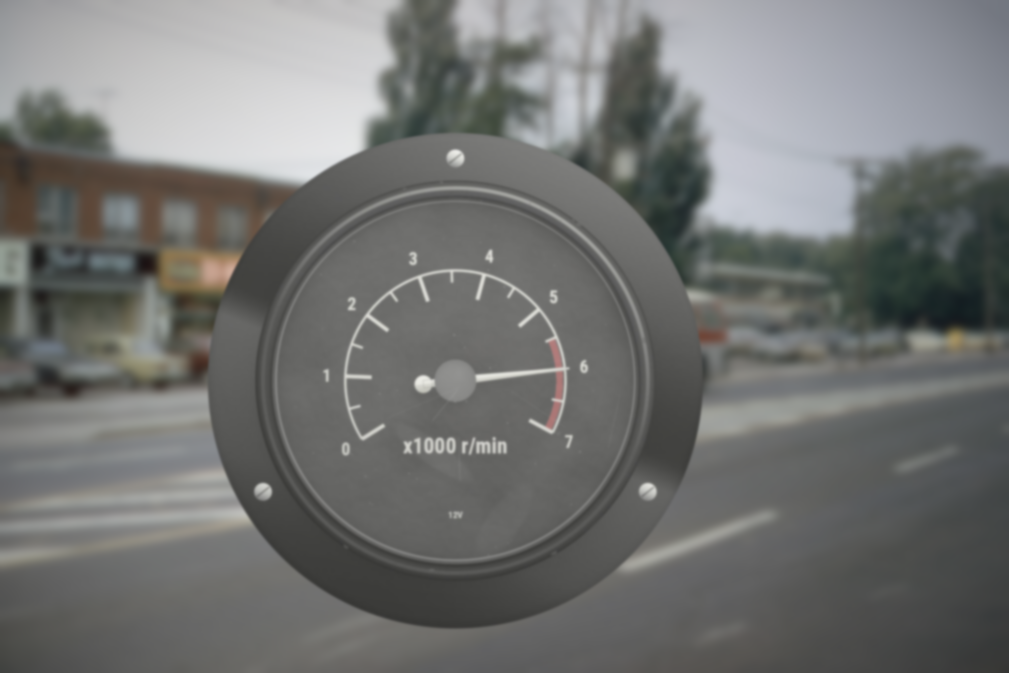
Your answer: 6000 rpm
